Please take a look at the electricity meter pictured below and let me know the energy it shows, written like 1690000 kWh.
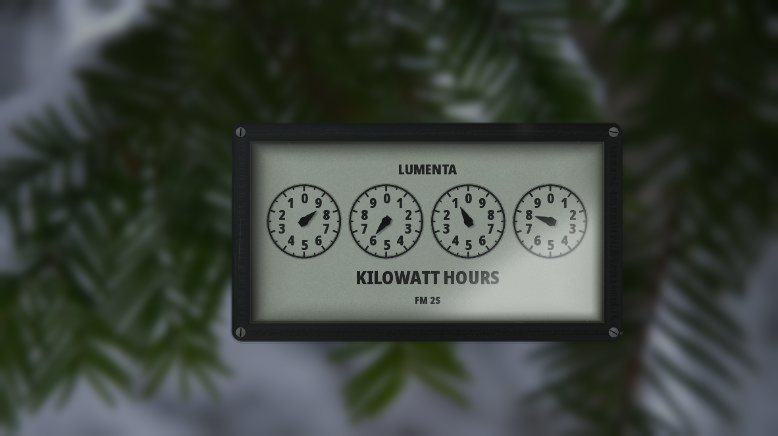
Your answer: 8608 kWh
